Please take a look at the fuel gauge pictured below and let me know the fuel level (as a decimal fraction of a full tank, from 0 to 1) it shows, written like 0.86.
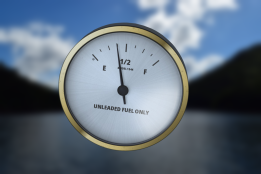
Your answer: 0.375
